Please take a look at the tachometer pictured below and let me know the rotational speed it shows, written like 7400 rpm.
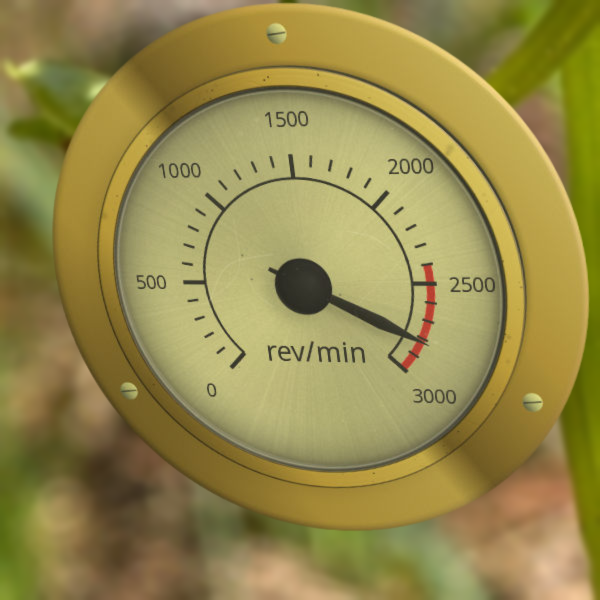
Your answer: 2800 rpm
